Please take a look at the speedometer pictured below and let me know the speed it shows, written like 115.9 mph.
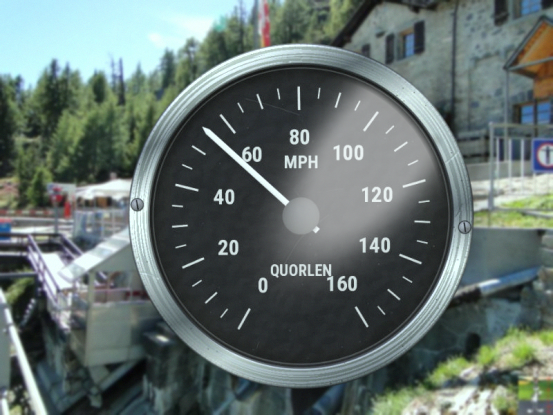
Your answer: 55 mph
